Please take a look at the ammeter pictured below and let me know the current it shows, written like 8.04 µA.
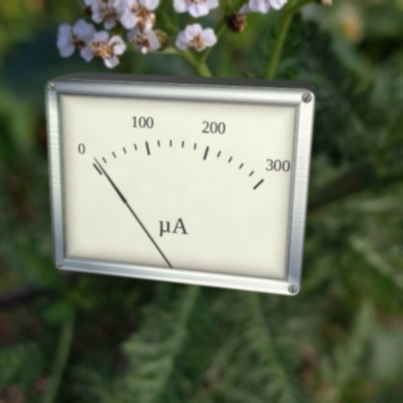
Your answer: 10 µA
